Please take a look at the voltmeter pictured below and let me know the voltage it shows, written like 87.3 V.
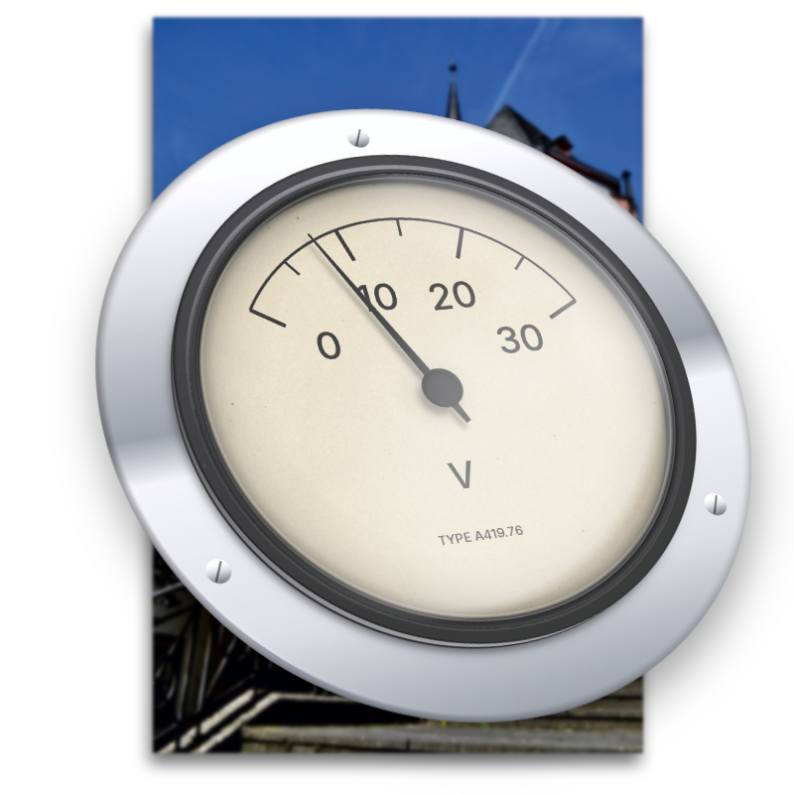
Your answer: 7.5 V
